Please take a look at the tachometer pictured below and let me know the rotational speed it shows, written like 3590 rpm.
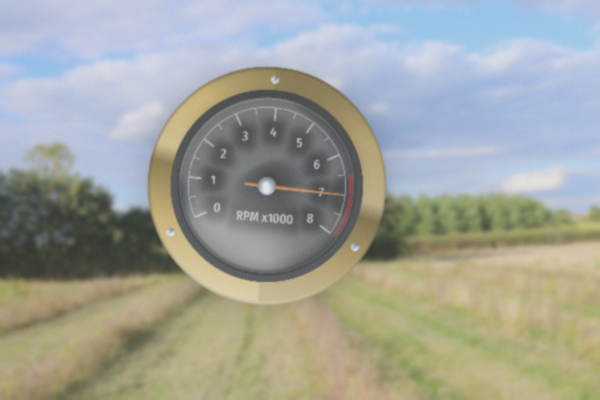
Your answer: 7000 rpm
